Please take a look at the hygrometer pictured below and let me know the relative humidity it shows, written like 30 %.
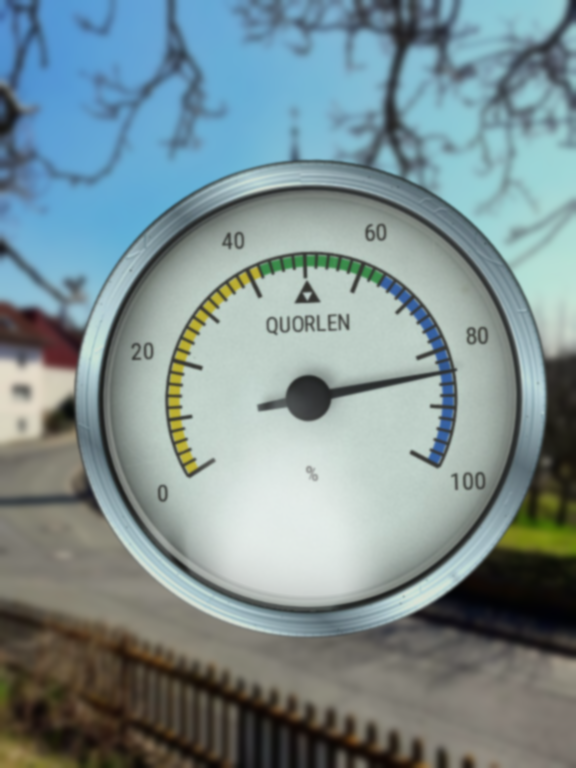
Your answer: 84 %
